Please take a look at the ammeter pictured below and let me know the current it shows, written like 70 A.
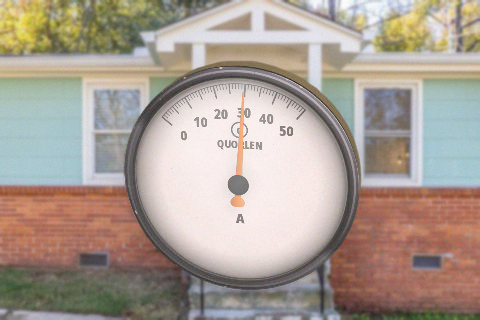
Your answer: 30 A
